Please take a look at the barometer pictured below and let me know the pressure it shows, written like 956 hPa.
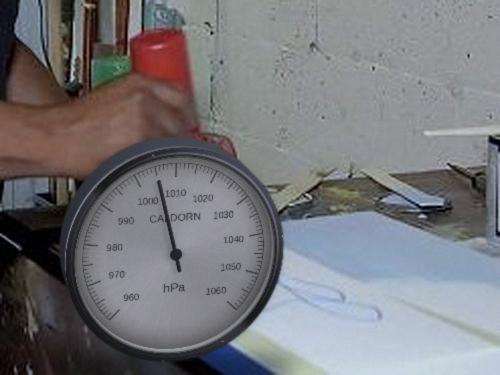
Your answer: 1005 hPa
